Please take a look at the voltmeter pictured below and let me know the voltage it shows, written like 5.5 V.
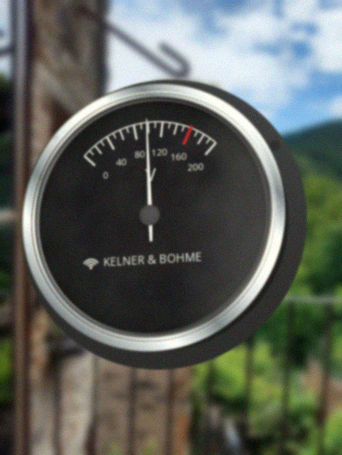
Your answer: 100 V
